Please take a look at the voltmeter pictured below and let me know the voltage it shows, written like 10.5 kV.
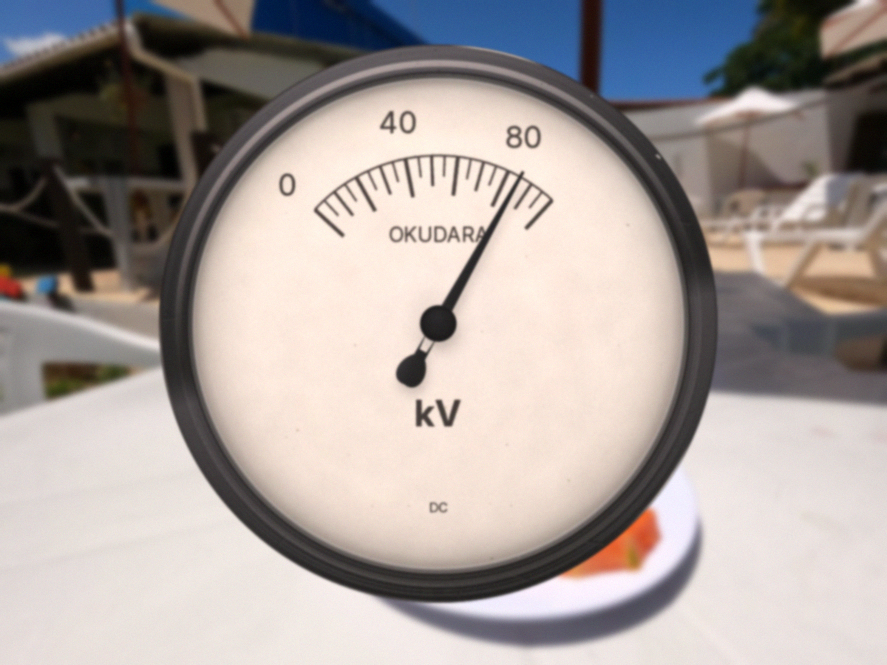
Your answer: 85 kV
